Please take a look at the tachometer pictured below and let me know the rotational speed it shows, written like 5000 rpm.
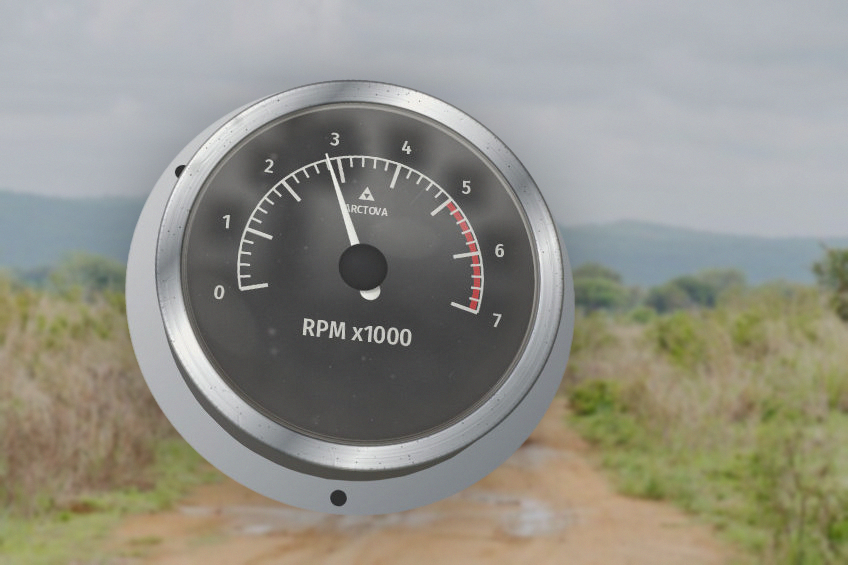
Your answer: 2800 rpm
